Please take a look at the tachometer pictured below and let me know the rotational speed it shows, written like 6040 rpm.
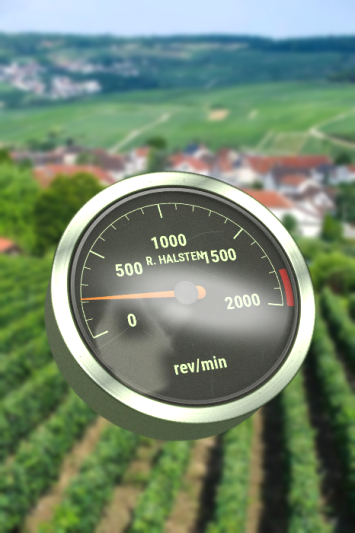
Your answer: 200 rpm
